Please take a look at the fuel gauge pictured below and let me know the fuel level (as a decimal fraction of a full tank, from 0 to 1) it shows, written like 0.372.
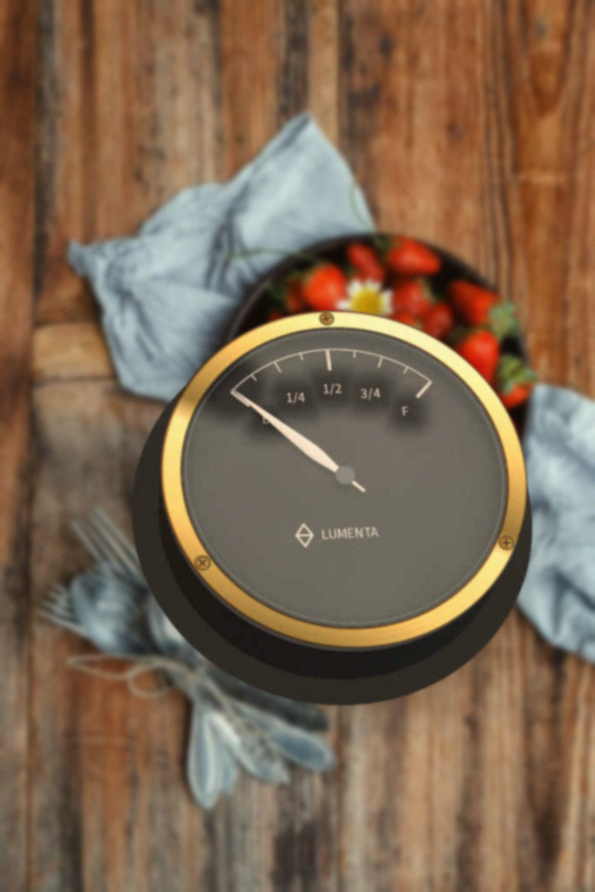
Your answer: 0
